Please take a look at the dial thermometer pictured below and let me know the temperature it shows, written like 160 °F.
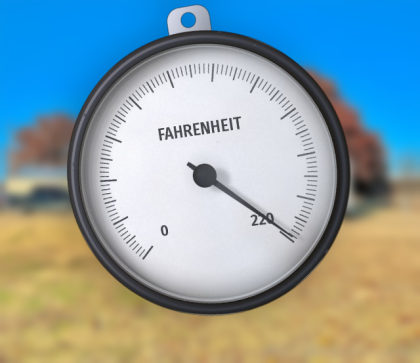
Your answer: 218 °F
